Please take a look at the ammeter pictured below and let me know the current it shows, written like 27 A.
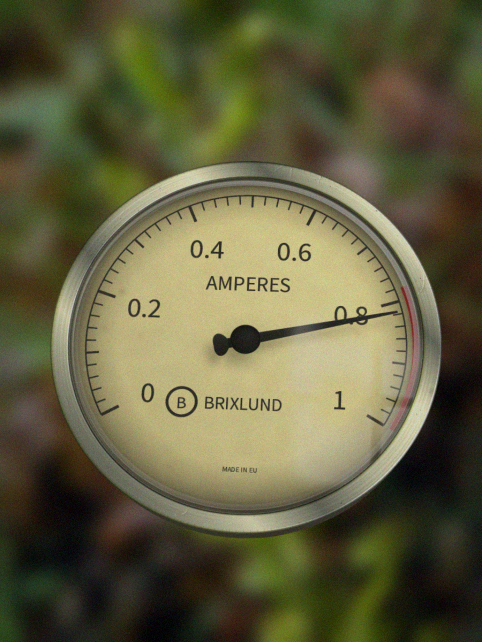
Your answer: 0.82 A
